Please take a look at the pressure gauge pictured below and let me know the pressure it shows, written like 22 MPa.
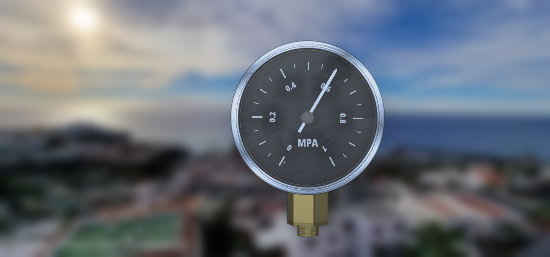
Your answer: 0.6 MPa
